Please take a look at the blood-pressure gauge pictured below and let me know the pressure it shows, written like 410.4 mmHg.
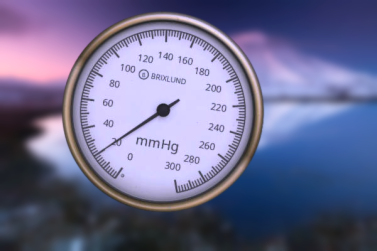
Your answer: 20 mmHg
